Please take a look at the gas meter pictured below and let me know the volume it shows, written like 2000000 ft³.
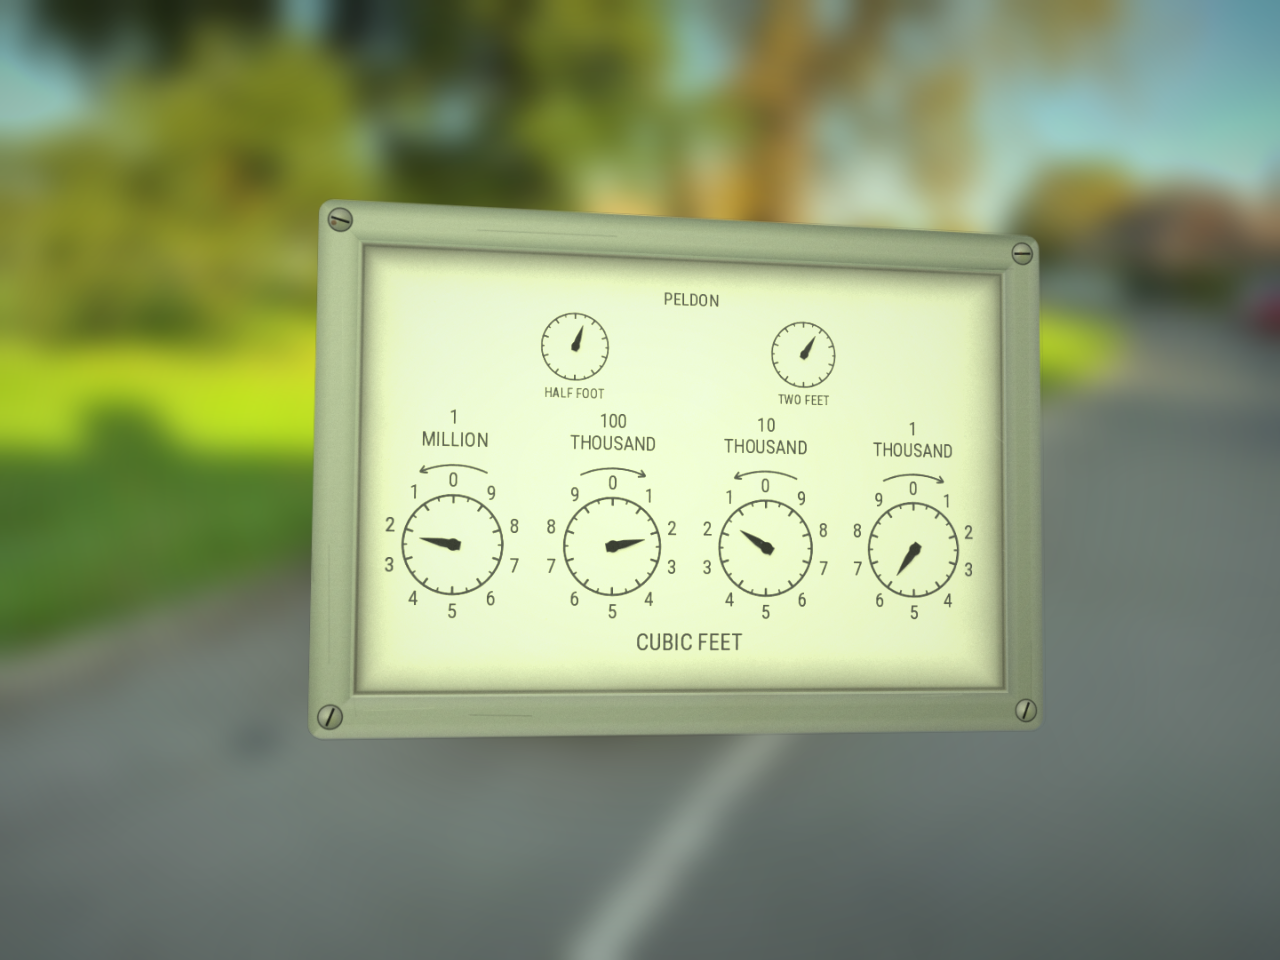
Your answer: 221600 ft³
